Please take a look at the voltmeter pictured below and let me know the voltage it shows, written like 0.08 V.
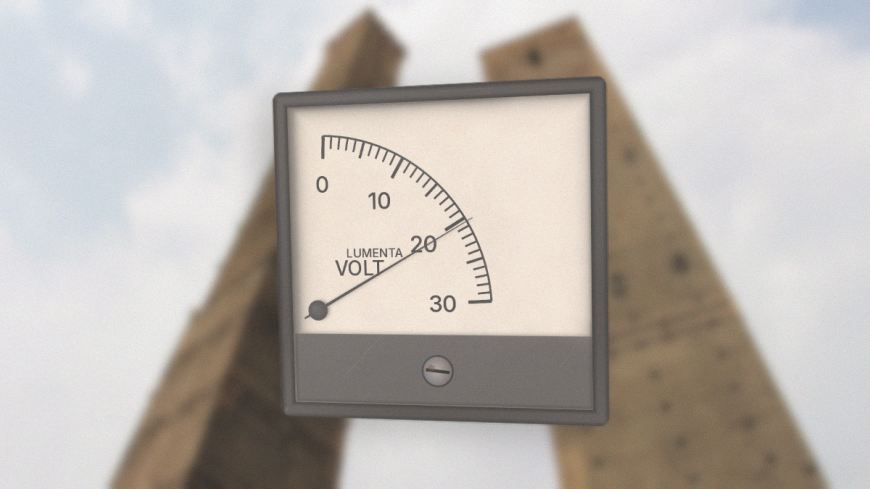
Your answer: 20.5 V
